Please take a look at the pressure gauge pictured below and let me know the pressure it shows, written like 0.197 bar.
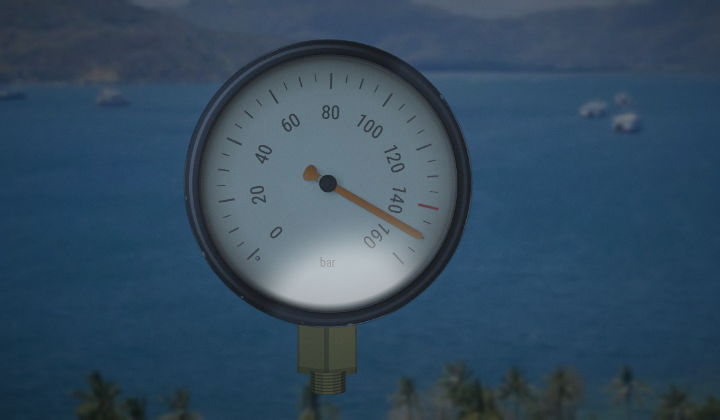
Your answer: 150 bar
